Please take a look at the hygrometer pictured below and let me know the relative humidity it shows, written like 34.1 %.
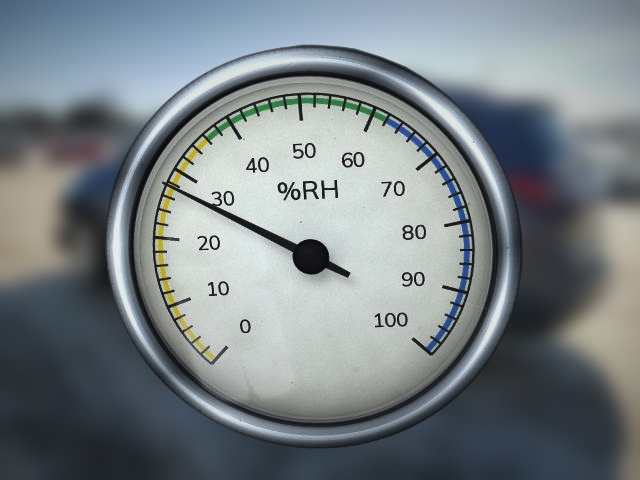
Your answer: 28 %
